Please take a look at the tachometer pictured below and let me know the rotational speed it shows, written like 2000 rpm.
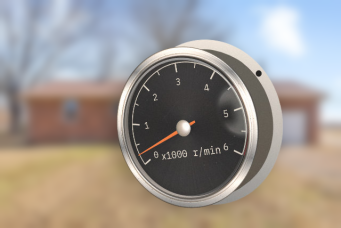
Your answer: 250 rpm
